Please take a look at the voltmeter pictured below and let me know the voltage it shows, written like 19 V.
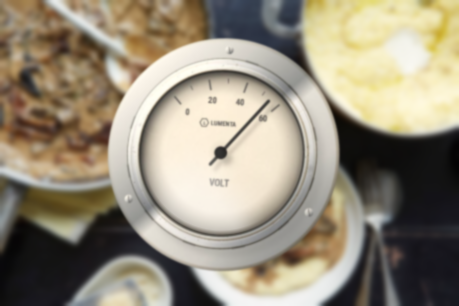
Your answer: 55 V
